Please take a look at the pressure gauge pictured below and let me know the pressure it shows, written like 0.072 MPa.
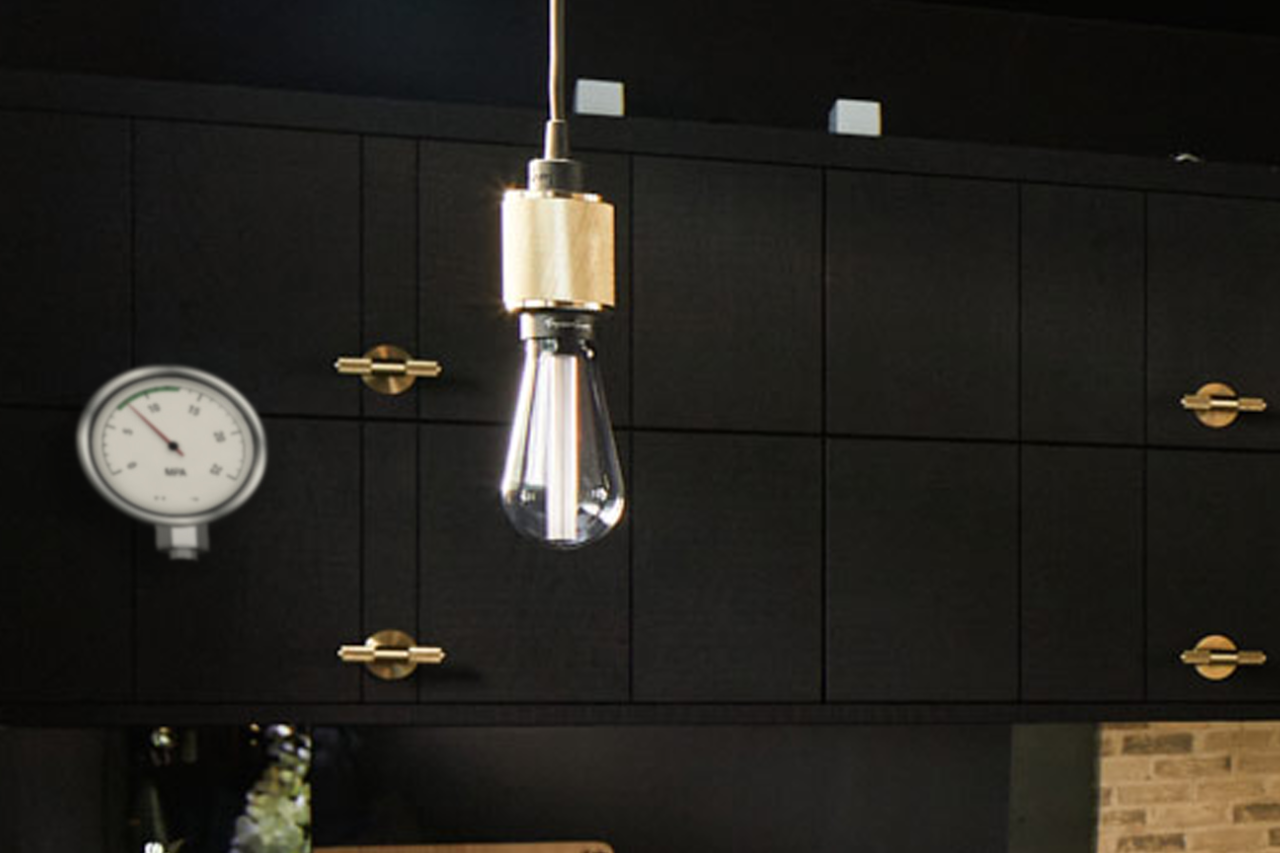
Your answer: 8 MPa
